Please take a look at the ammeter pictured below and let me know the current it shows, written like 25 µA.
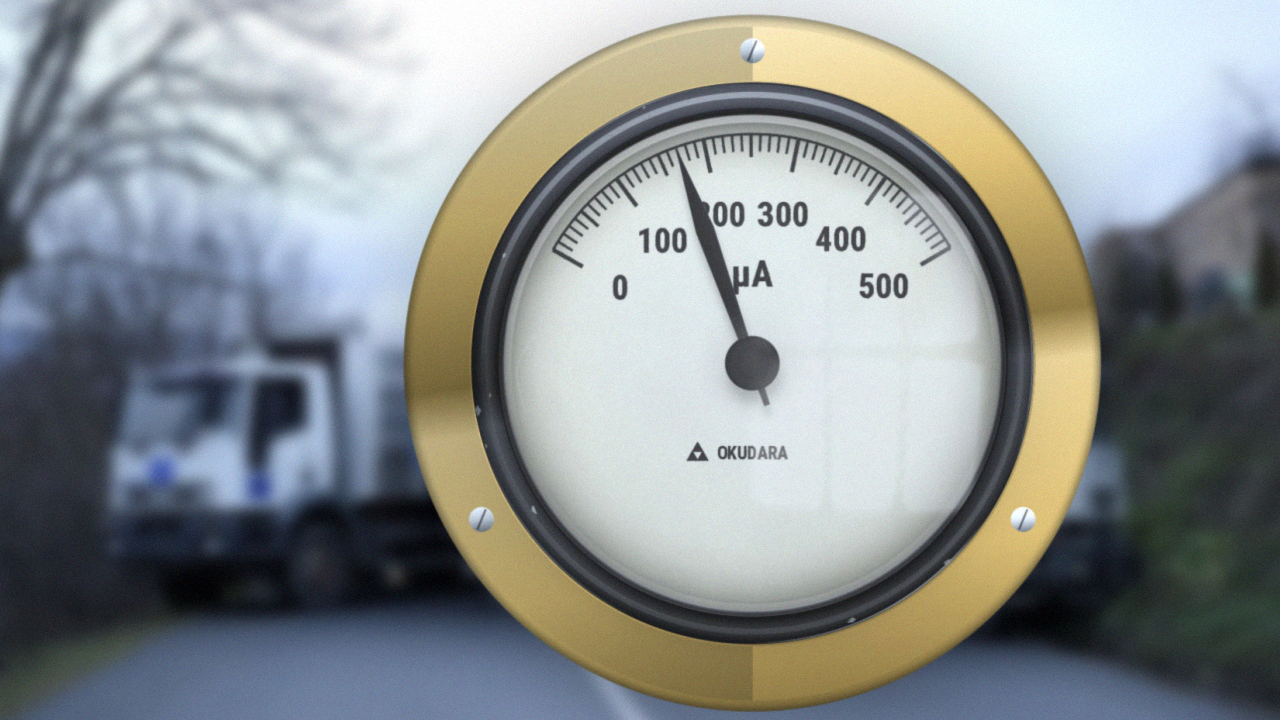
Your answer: 170 µA
